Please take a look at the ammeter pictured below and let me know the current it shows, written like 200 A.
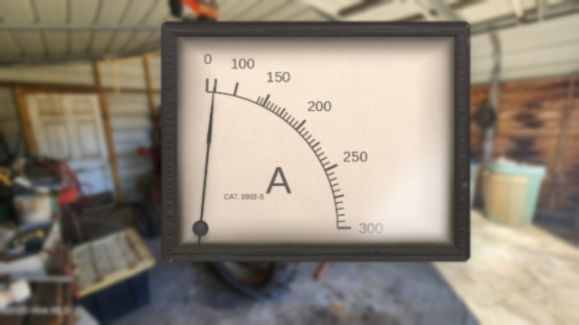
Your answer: 50 A
